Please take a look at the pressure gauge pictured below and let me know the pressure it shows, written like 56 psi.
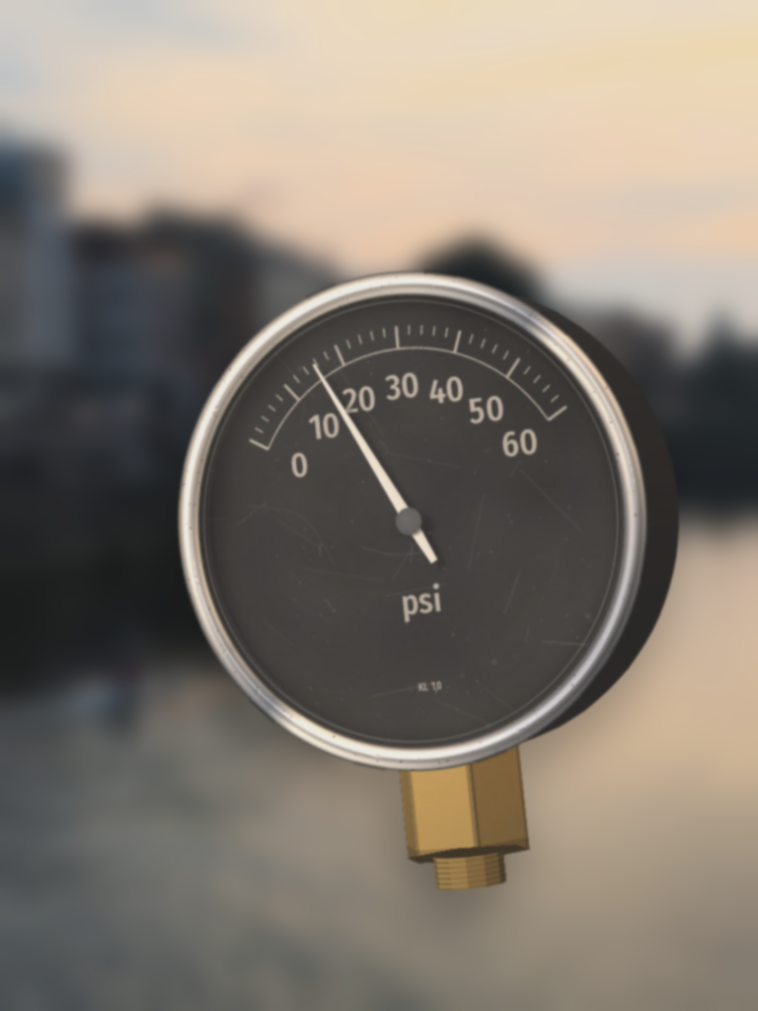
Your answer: 16 psi
